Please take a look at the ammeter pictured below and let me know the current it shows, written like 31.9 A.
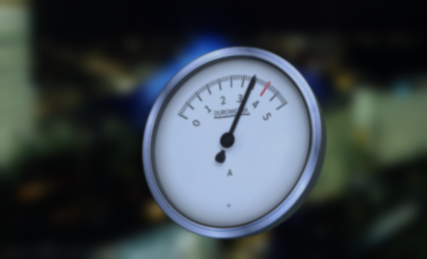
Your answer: 3.5 A
